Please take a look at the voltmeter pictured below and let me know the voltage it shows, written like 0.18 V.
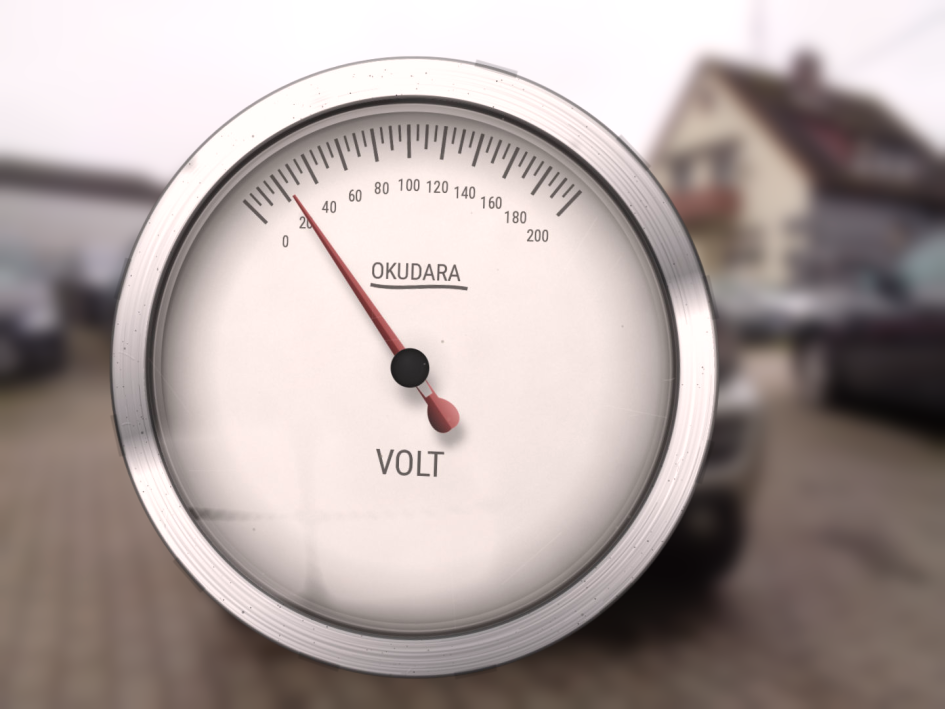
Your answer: 25 V
